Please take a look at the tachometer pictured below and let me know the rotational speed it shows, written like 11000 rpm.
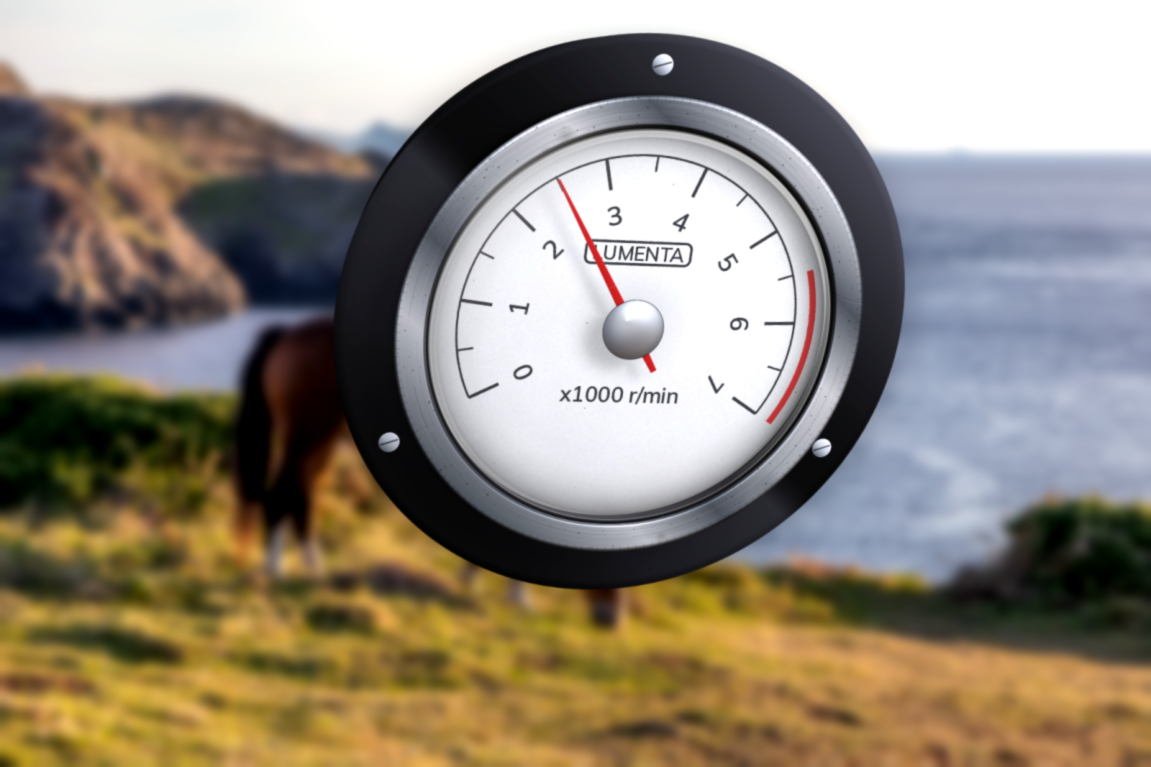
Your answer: 2500 rpm
